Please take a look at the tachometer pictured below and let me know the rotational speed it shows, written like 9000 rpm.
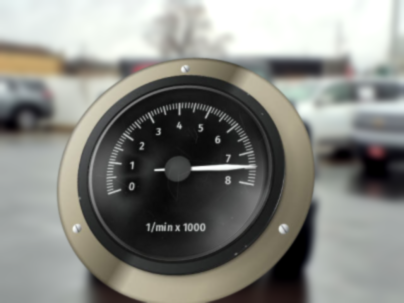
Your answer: 7500 rpm
